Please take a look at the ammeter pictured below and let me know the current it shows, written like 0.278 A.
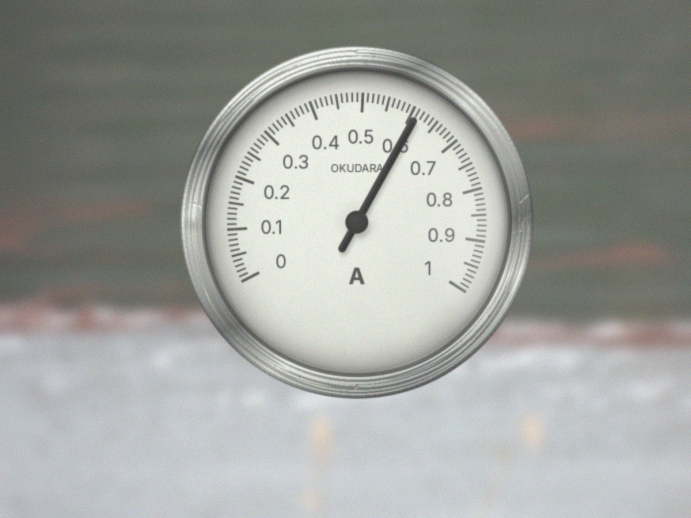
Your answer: 0.61 A
